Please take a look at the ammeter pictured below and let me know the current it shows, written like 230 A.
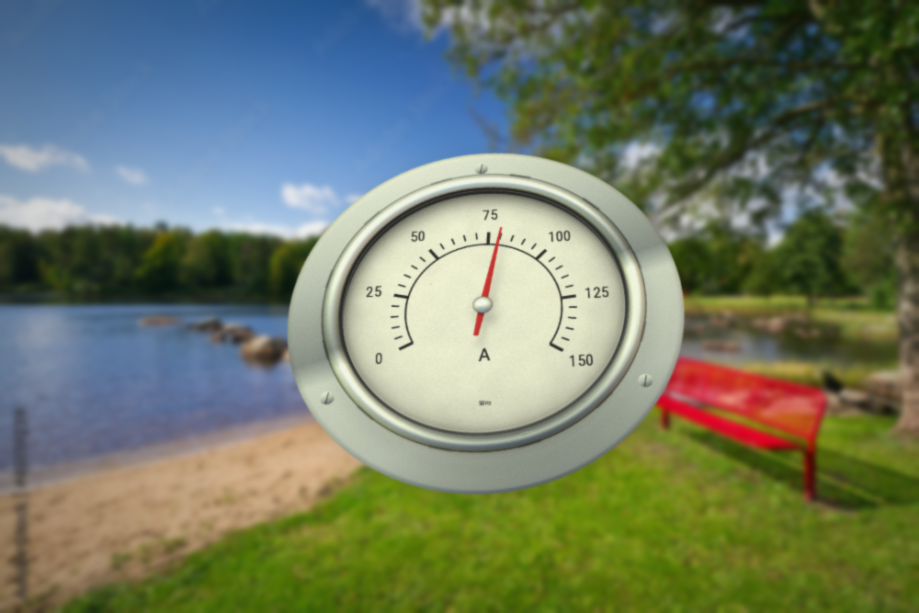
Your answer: 80 A
